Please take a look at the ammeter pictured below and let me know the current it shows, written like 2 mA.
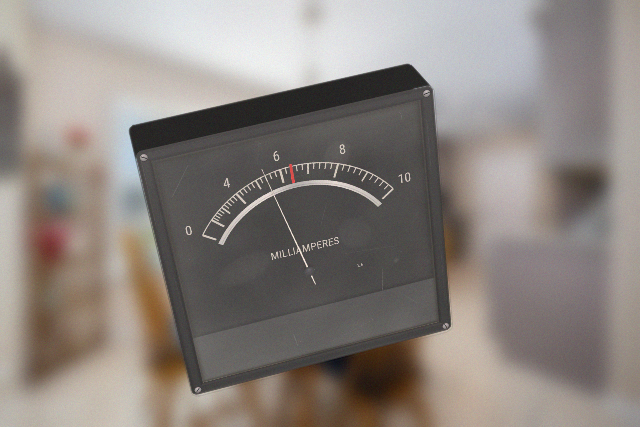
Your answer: 5.4 mA
